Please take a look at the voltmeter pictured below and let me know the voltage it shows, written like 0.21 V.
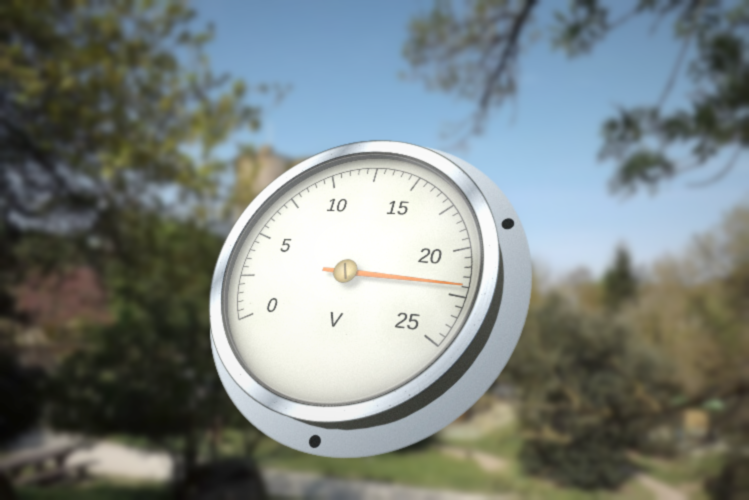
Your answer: 22 V
